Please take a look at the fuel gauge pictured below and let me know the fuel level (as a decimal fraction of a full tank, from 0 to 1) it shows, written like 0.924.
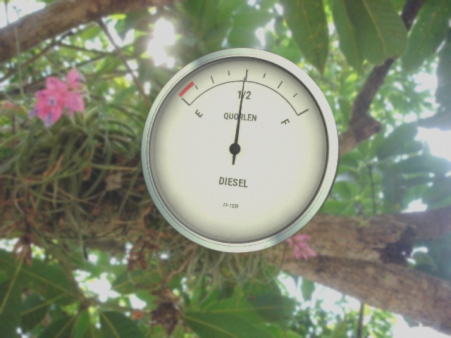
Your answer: 0.5
